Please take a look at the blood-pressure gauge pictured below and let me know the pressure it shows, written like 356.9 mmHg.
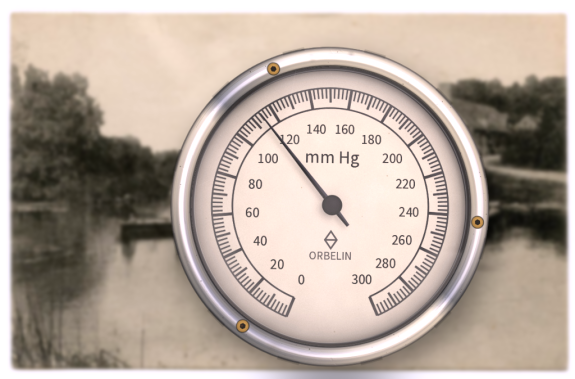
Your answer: 114 mmHg
